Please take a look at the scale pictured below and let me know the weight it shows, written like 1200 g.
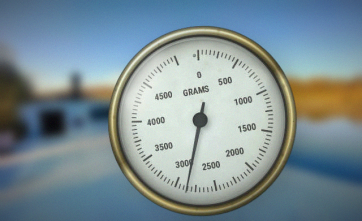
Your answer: 2850 g
